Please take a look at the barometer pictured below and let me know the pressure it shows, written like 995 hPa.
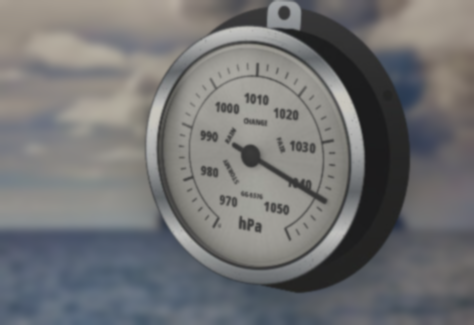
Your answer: 1040 hPa
